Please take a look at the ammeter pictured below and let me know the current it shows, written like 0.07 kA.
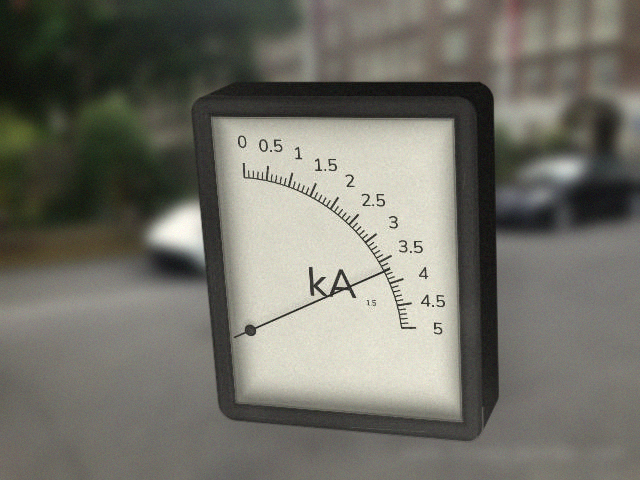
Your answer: 3.7 kA
